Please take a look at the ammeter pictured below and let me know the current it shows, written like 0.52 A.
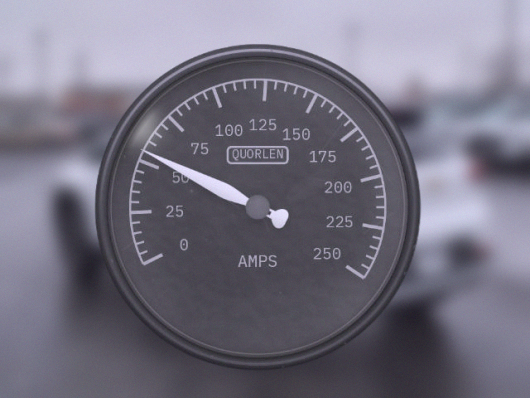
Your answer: 55 A
